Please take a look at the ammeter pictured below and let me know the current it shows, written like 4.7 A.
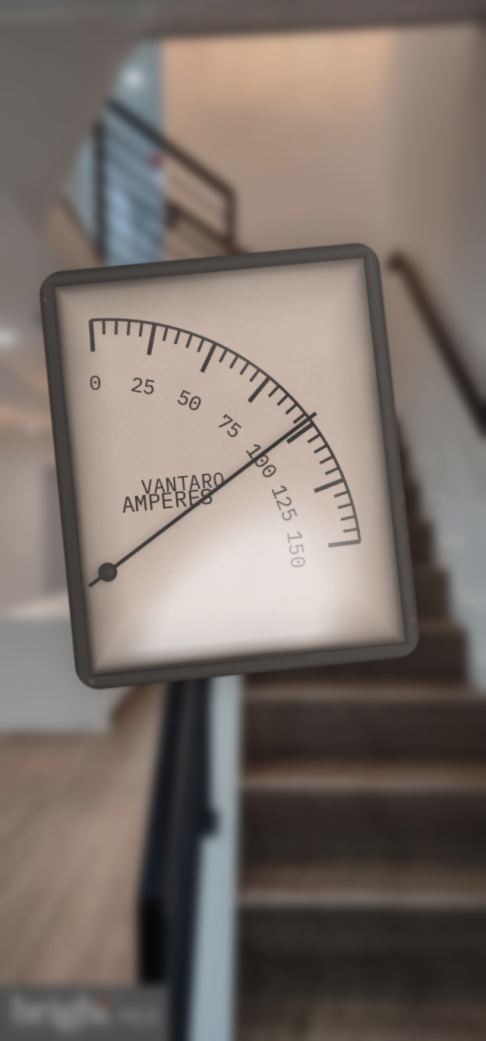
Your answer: 97.5 A
